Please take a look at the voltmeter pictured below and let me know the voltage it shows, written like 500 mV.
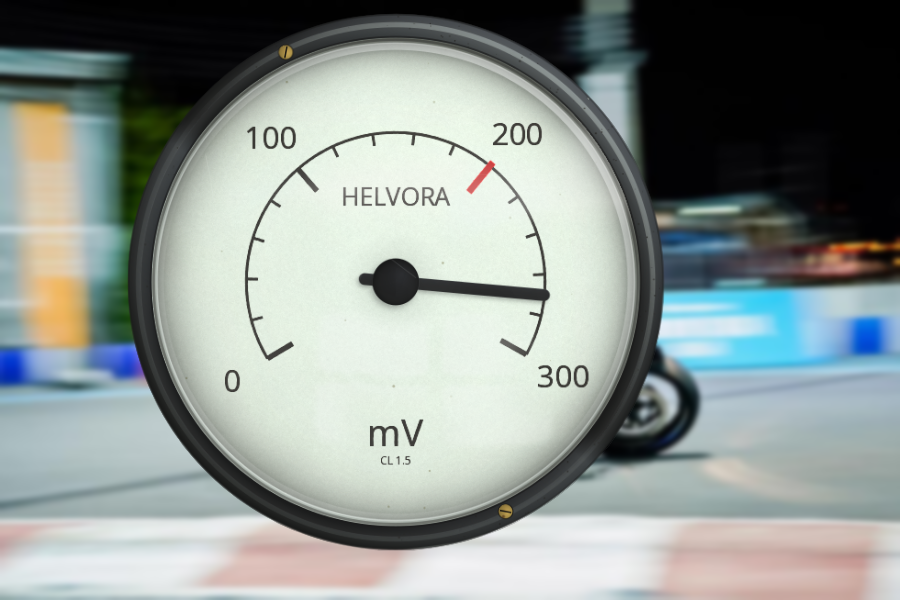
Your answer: 270 mV
